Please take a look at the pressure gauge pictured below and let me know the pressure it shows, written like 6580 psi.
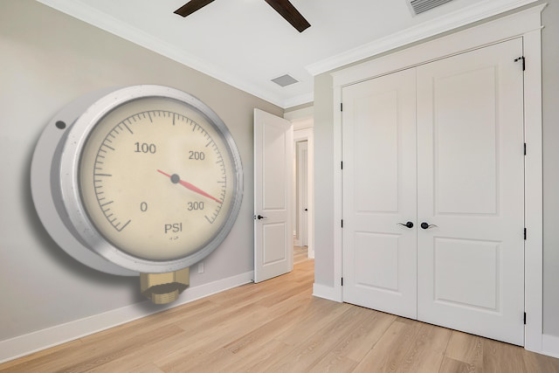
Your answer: 275 psi
